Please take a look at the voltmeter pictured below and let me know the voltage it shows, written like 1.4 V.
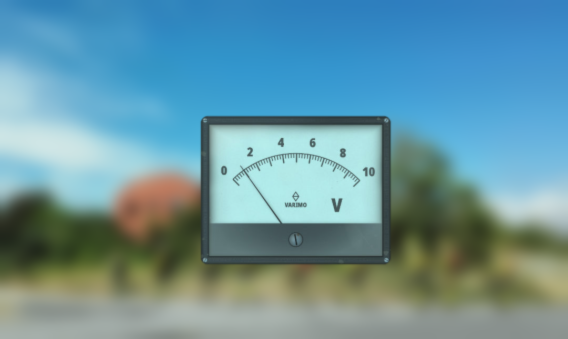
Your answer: 1 V
